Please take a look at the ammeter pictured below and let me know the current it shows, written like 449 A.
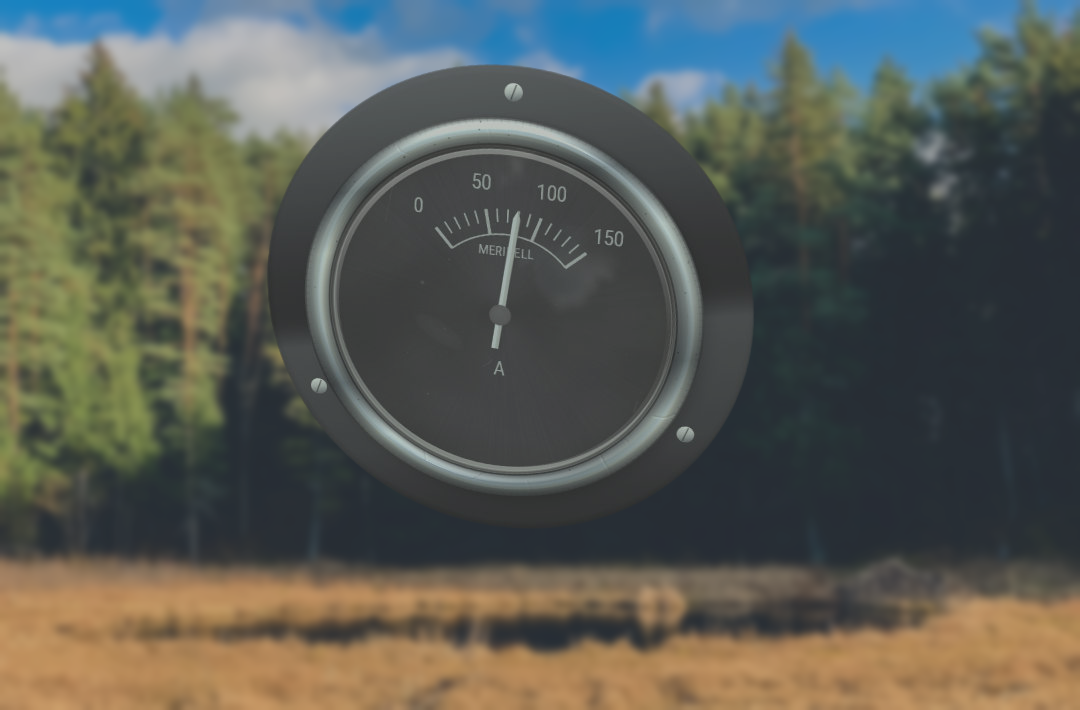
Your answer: 80 A
